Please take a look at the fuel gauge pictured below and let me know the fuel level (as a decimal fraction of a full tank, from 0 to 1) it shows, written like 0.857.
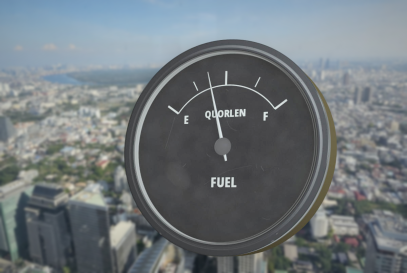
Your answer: 0.375
